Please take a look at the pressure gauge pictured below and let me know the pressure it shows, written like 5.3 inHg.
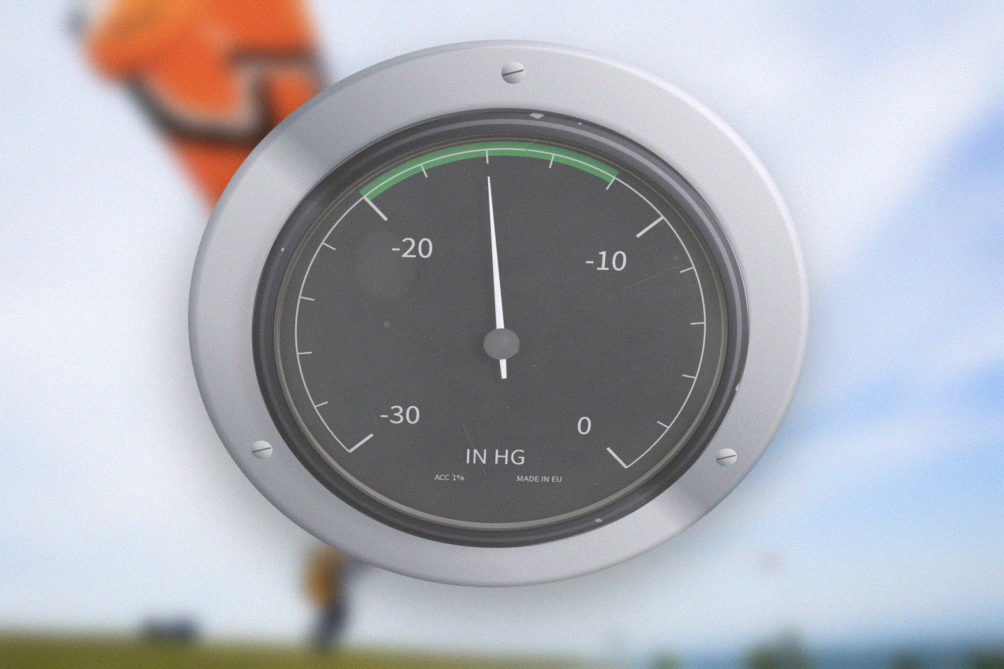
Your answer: -16 inHg
